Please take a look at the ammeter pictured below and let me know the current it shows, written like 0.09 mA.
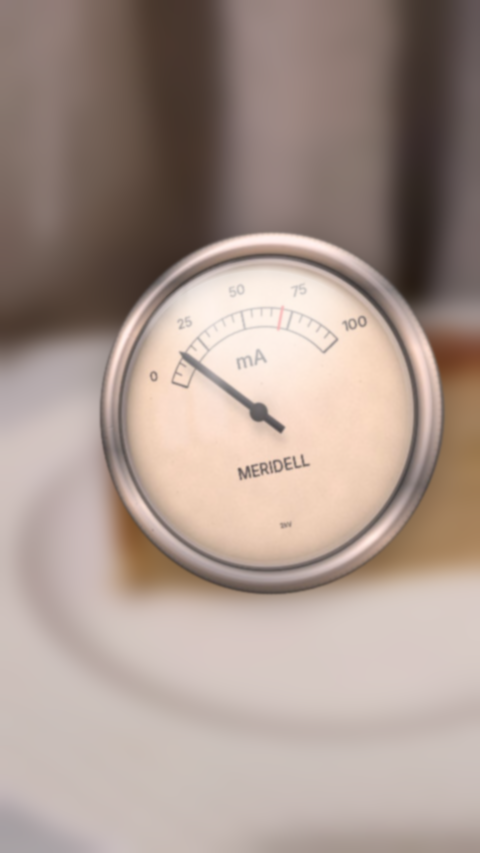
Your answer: 15 mA
